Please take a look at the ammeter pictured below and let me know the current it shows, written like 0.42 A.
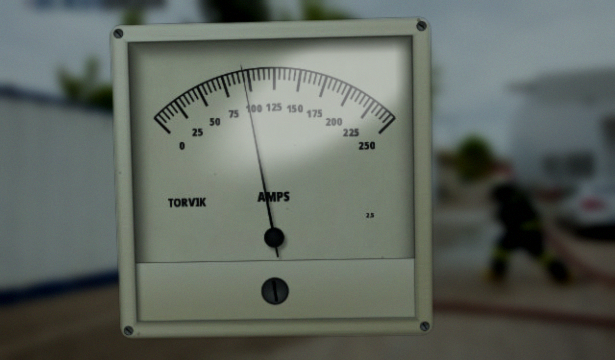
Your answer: 95 A
